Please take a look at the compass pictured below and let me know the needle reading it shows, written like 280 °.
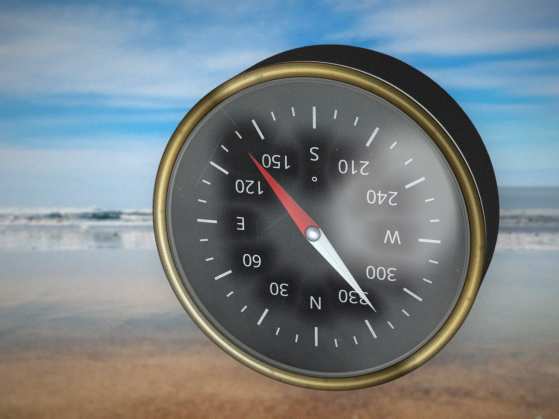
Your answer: 140 °
